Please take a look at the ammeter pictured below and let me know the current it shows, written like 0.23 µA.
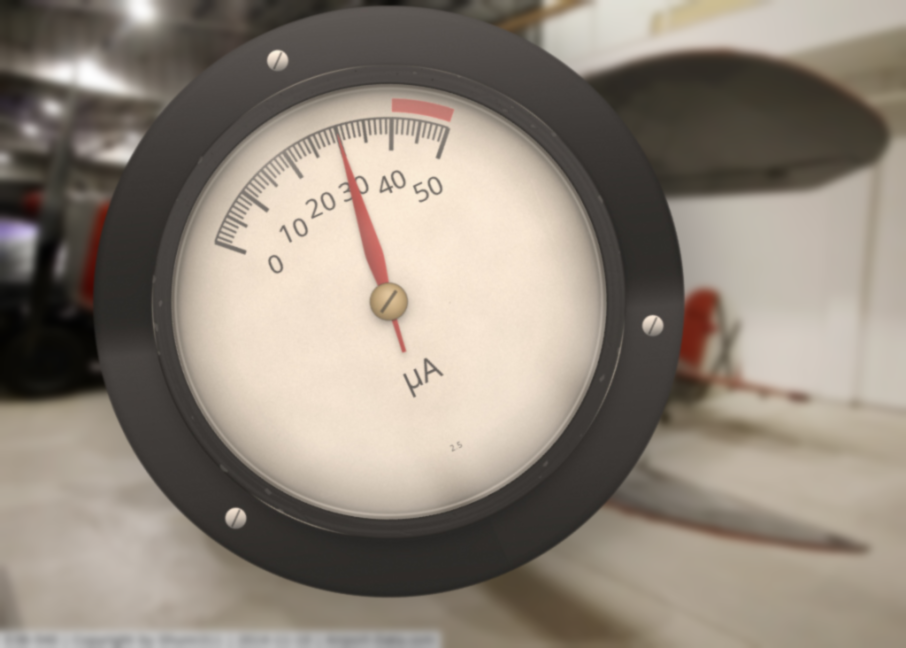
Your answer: 30 µA
